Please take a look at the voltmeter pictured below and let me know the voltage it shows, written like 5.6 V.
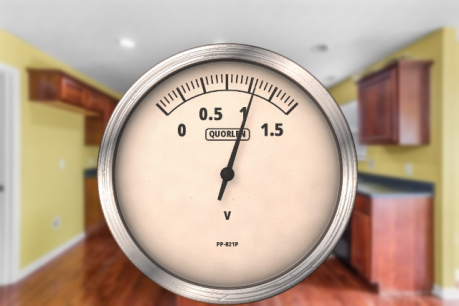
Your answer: 1.05 V
